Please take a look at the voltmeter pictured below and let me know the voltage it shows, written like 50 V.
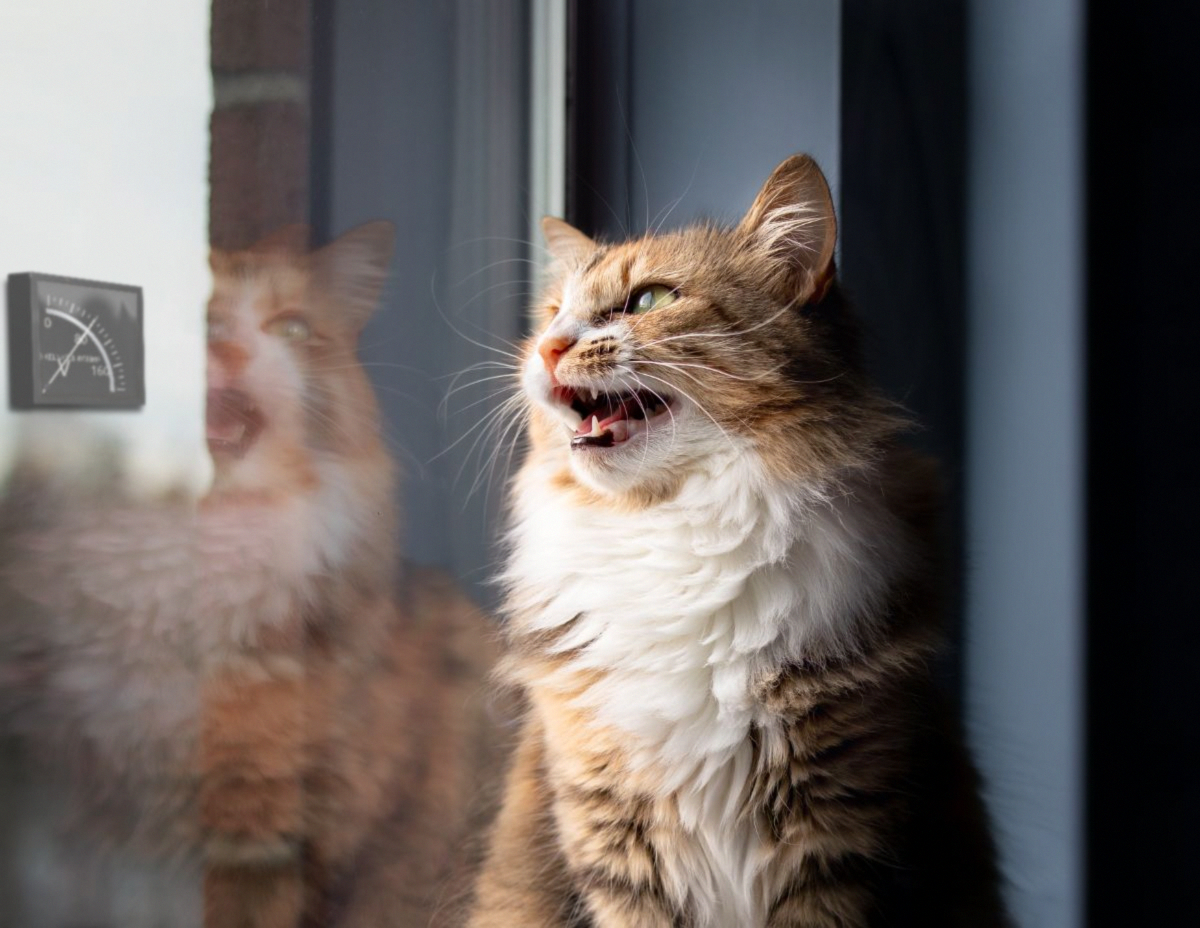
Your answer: 80 V
